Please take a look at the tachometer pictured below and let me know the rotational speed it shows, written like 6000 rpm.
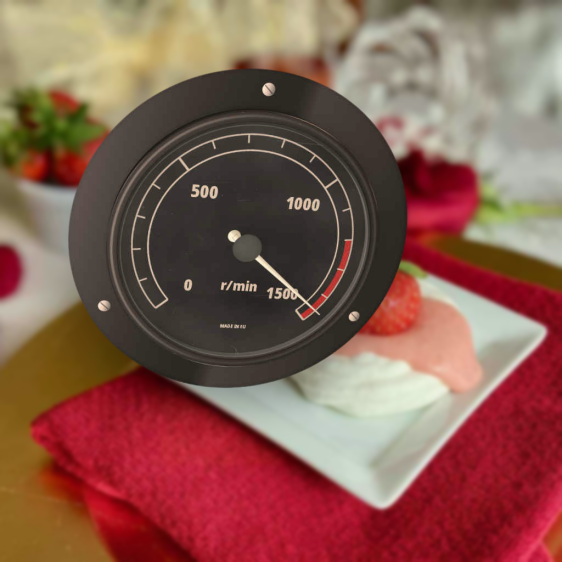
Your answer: 1450 rpm
